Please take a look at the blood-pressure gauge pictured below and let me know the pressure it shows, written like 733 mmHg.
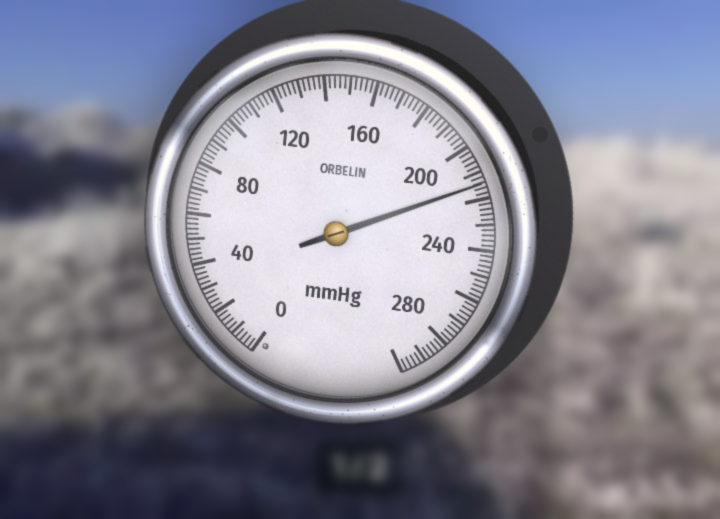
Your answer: 214 mmHg
